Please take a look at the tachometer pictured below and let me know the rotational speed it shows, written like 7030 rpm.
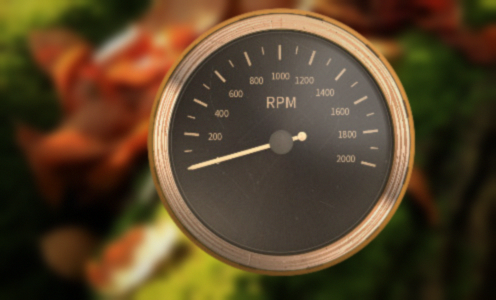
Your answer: 0 rpm
